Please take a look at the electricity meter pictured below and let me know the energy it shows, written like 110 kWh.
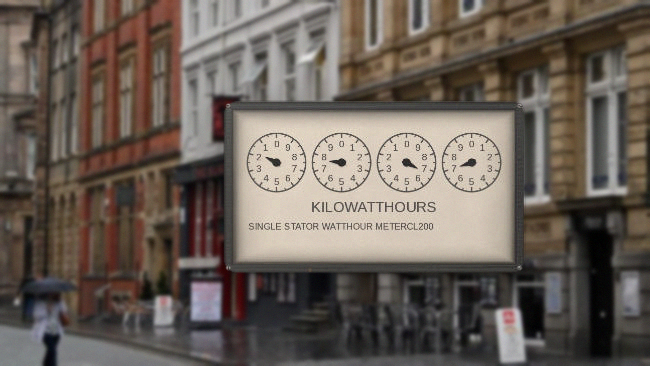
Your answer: 1767 kWh
